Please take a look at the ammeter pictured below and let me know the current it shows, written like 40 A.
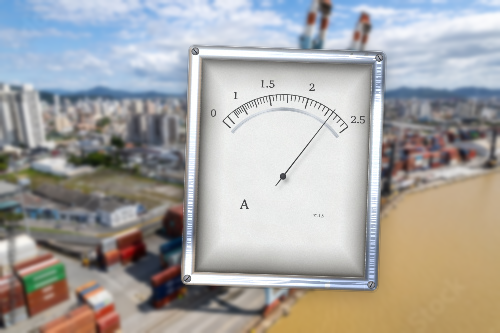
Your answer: 2.3 A
